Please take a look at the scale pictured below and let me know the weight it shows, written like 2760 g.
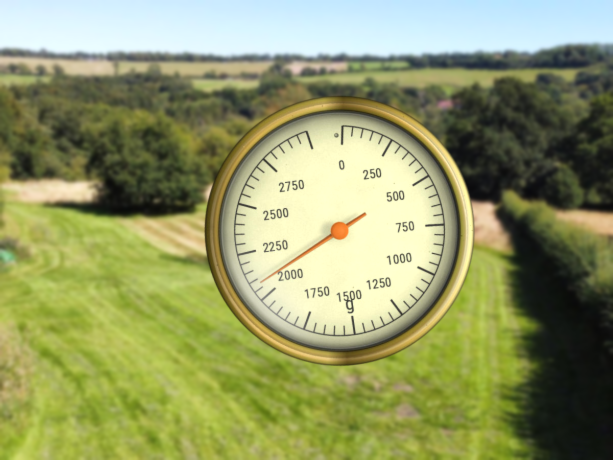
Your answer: 2075 g
